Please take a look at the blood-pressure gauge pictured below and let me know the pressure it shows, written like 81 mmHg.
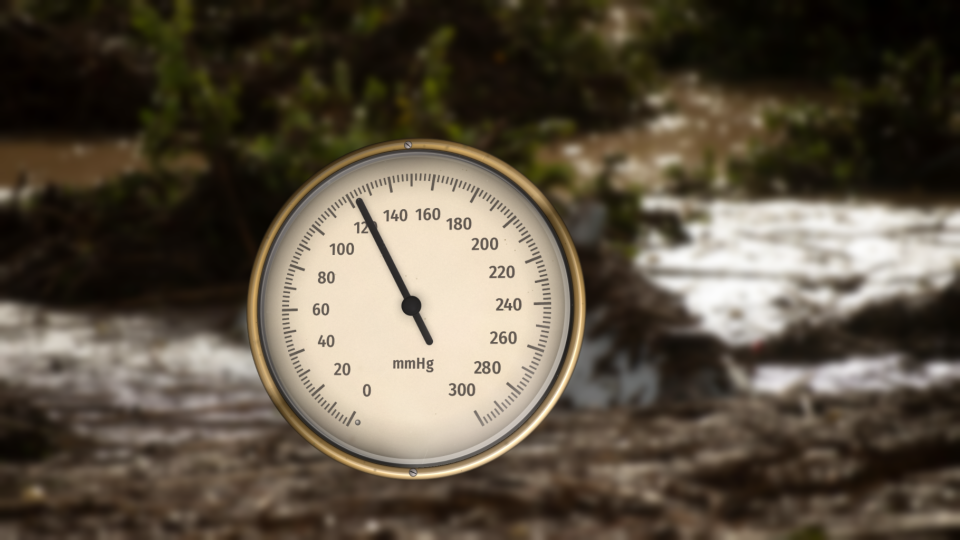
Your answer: 124 mmHg
